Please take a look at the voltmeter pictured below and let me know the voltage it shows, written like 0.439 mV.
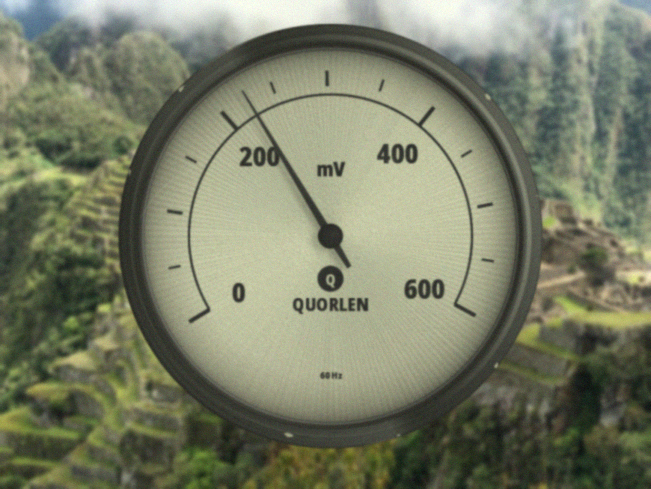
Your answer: 225 mV
